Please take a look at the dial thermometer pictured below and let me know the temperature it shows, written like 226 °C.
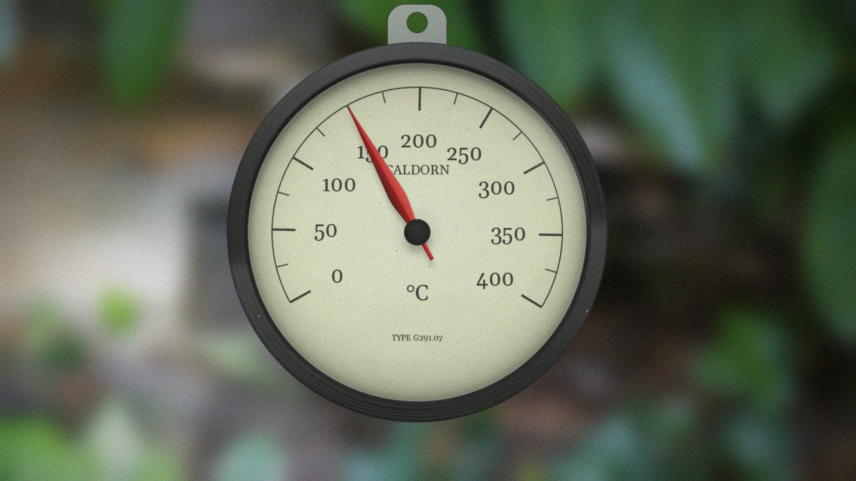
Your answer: 150 °C
